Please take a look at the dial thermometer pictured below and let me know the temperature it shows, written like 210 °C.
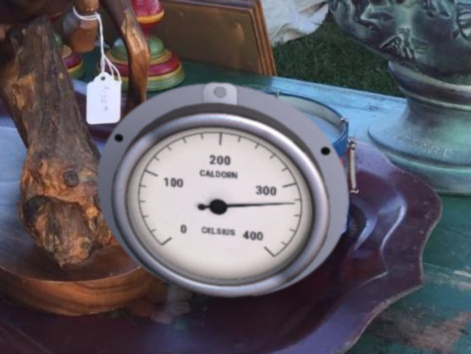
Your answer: 320 °C
